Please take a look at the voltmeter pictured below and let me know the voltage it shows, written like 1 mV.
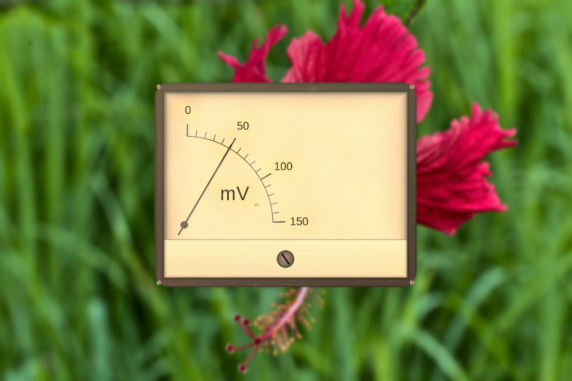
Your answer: 50 mV
